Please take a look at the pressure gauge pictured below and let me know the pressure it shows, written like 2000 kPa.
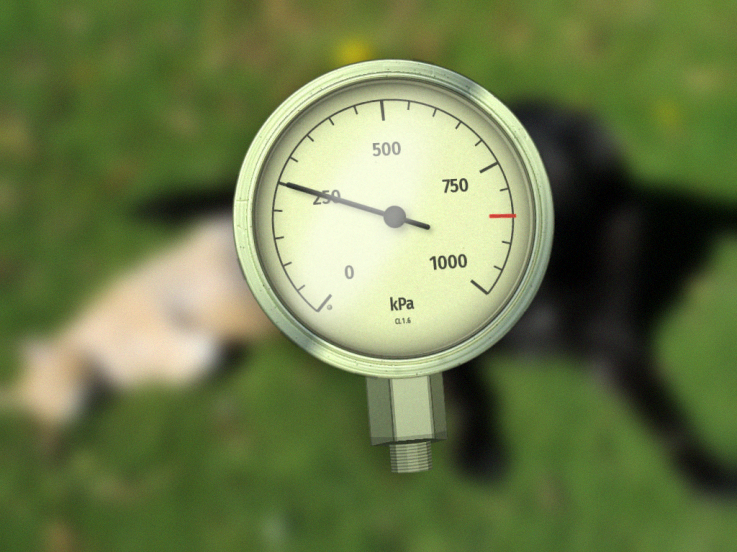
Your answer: 250 kPa
